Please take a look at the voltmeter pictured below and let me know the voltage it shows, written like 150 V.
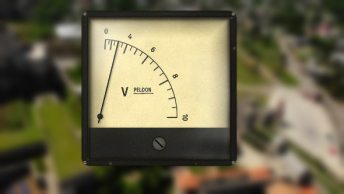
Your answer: 3 V
